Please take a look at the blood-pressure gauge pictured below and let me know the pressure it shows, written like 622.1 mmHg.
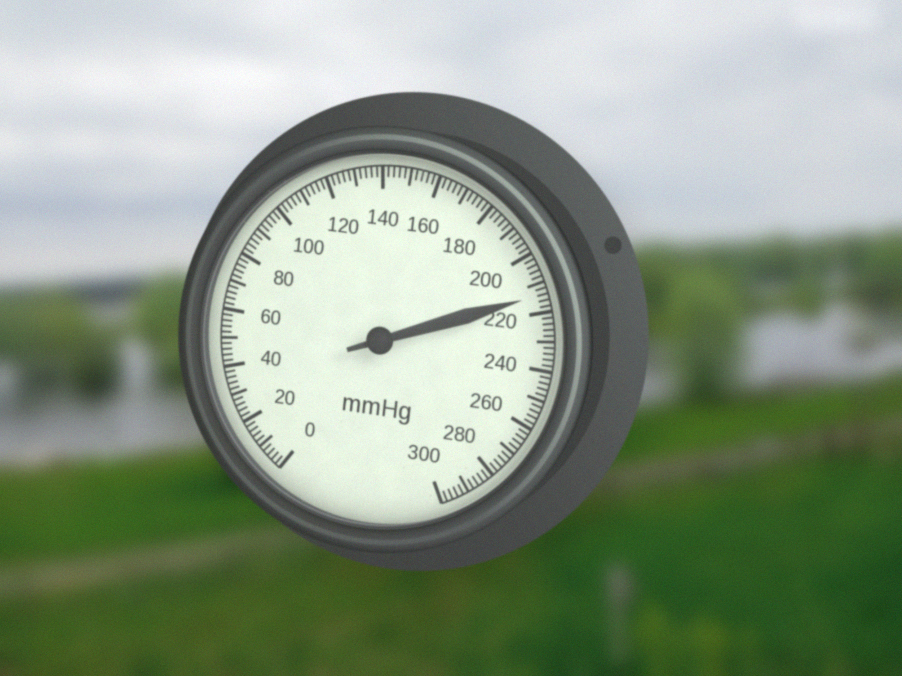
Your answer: 214 mmHg
